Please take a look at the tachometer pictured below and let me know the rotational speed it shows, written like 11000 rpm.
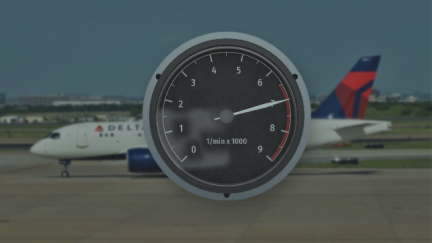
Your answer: 7000 rpm
